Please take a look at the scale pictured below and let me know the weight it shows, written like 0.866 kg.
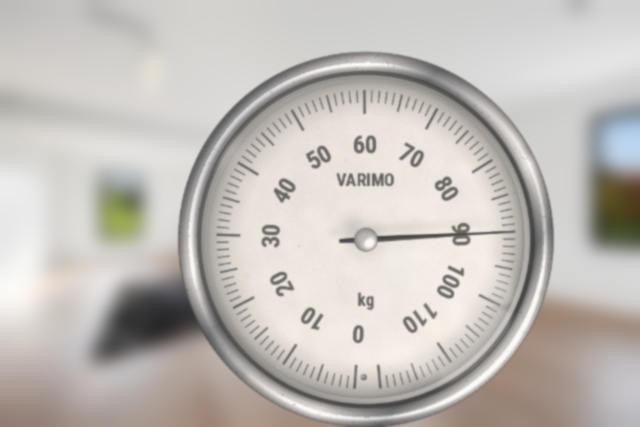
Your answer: 90 kg
